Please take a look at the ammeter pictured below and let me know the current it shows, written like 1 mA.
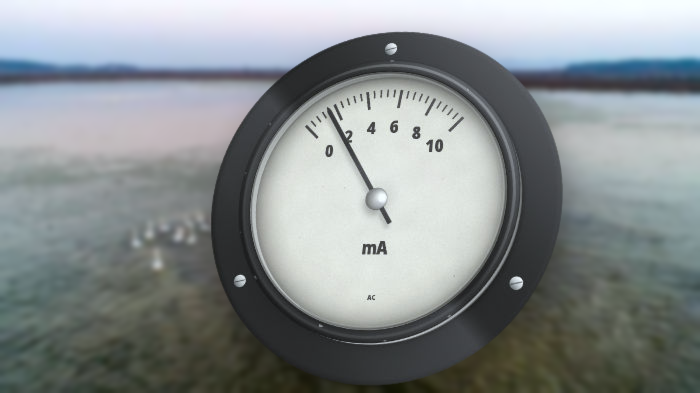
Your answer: 1.6 mA
